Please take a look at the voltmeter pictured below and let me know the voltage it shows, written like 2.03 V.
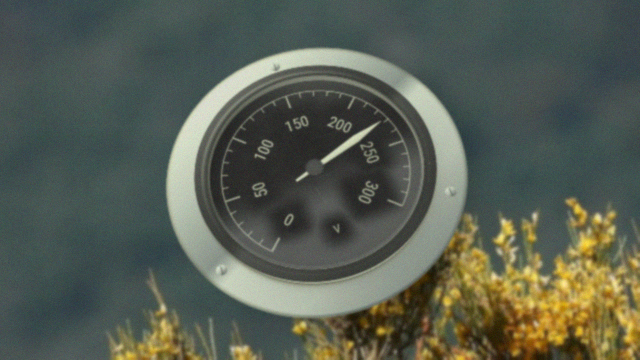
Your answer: 230 V
